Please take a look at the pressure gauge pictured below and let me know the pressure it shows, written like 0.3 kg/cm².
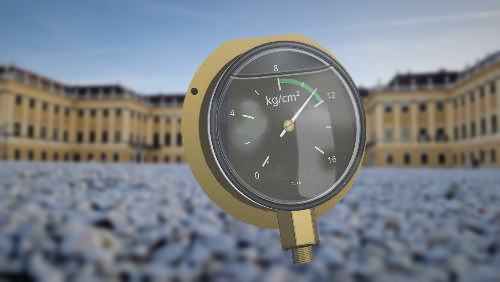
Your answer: 11 kg/cm²
